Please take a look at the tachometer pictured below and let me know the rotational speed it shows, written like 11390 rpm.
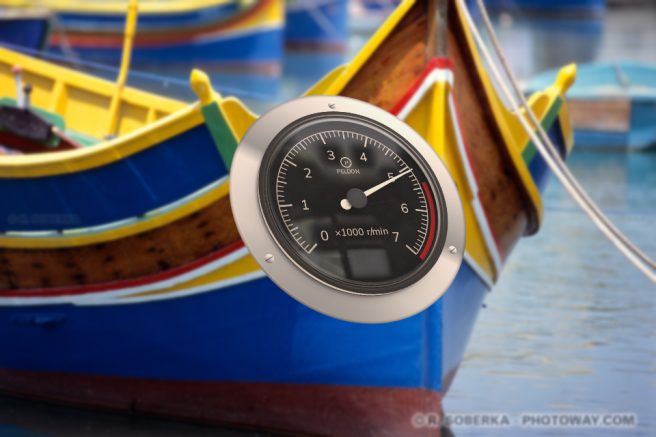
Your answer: 5100 rpm
